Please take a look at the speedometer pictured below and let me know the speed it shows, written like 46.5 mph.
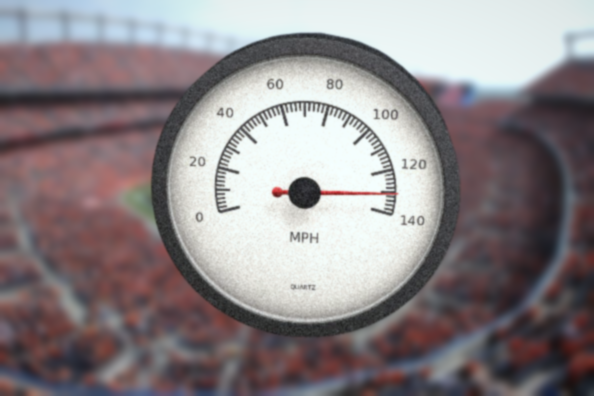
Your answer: 130 mph
